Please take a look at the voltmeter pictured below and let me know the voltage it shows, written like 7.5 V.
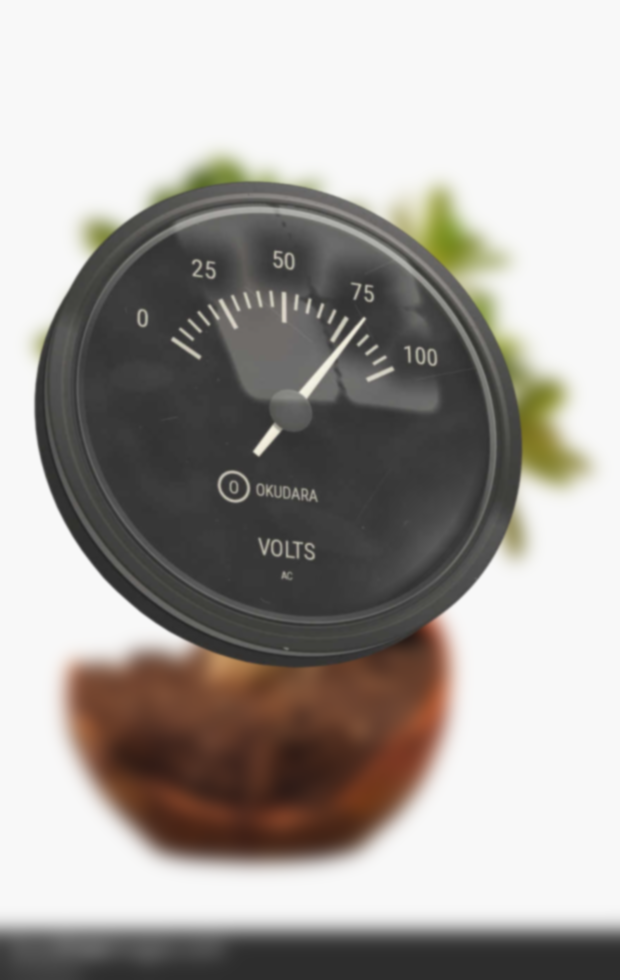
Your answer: 80 V
